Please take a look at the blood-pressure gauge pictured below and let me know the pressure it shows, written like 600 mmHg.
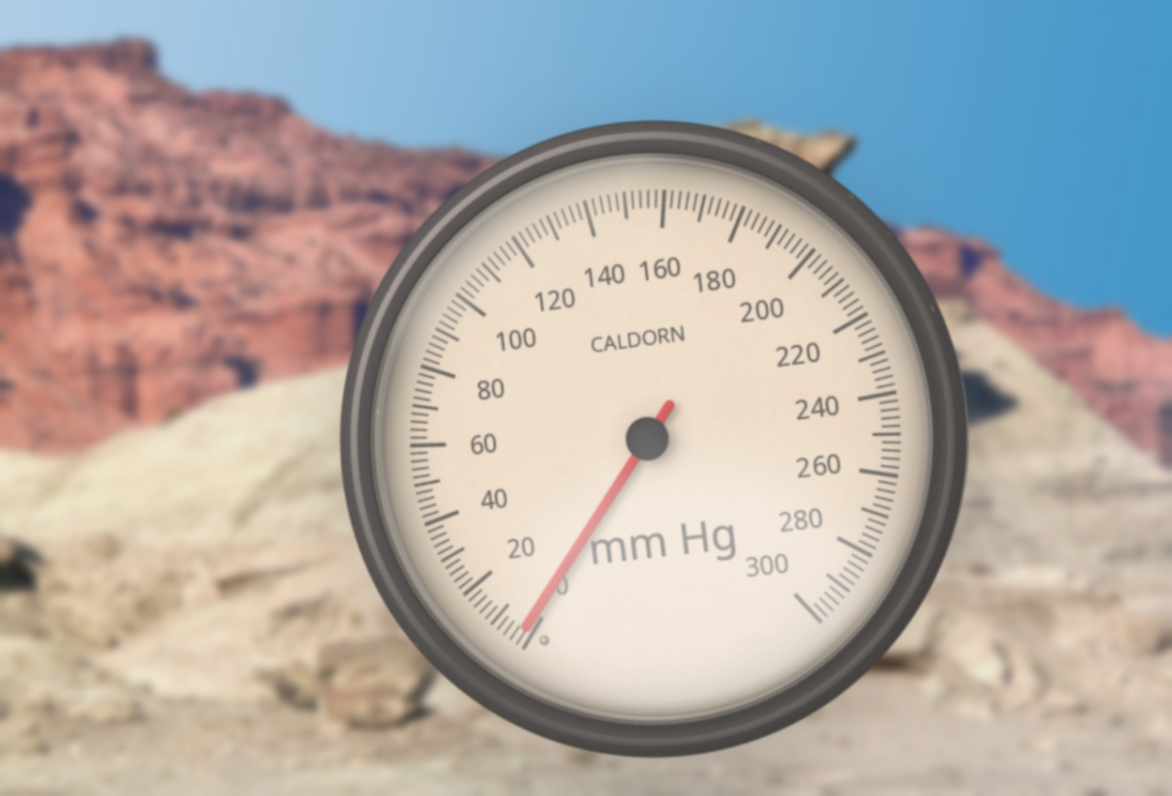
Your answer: 2 mmHg
